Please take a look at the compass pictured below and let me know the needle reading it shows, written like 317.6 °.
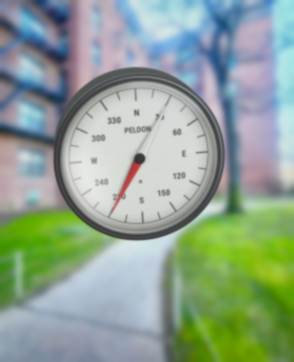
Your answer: 210 °
